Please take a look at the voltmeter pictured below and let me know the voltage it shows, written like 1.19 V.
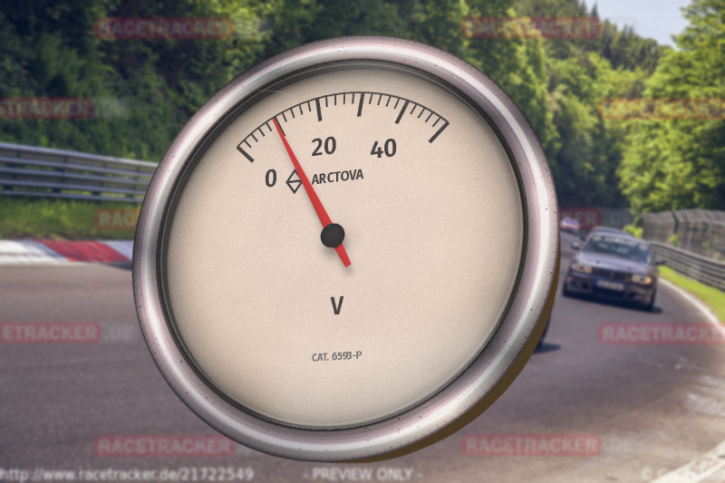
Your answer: 10 V
